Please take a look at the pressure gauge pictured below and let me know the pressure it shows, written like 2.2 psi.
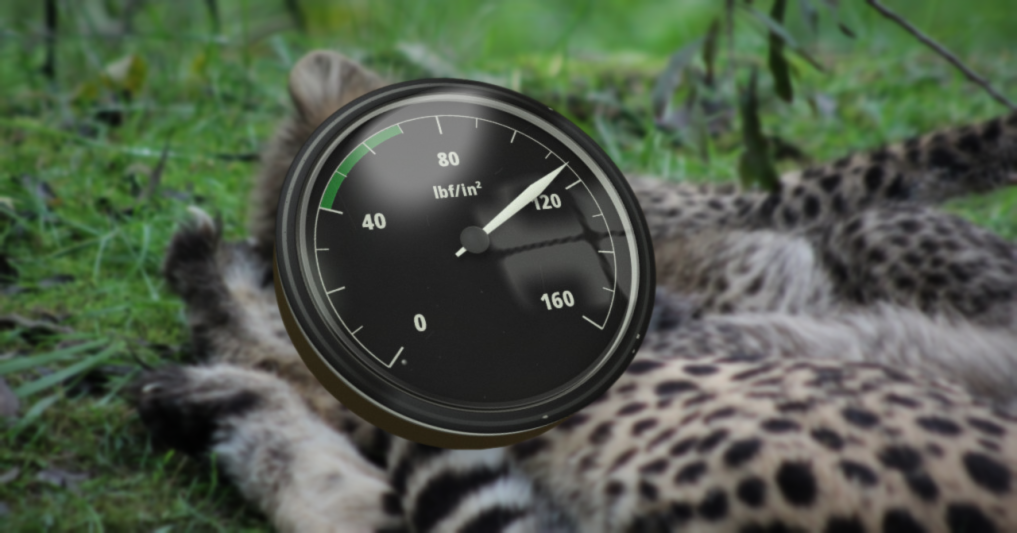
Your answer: 115 psi
